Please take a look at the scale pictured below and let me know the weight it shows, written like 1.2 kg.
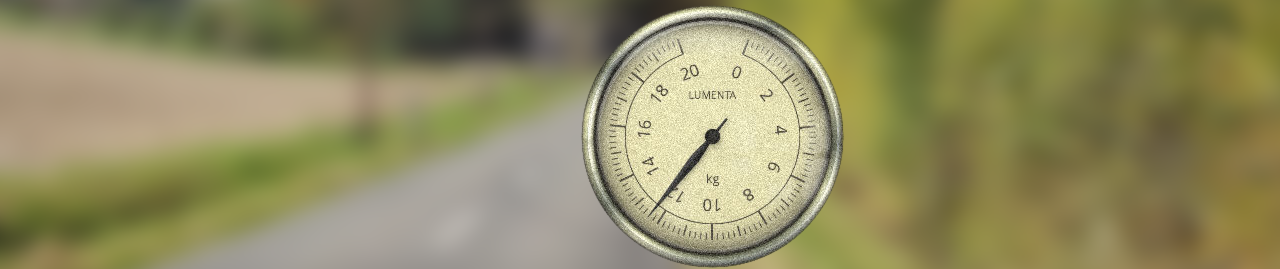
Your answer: 12.4 kg
